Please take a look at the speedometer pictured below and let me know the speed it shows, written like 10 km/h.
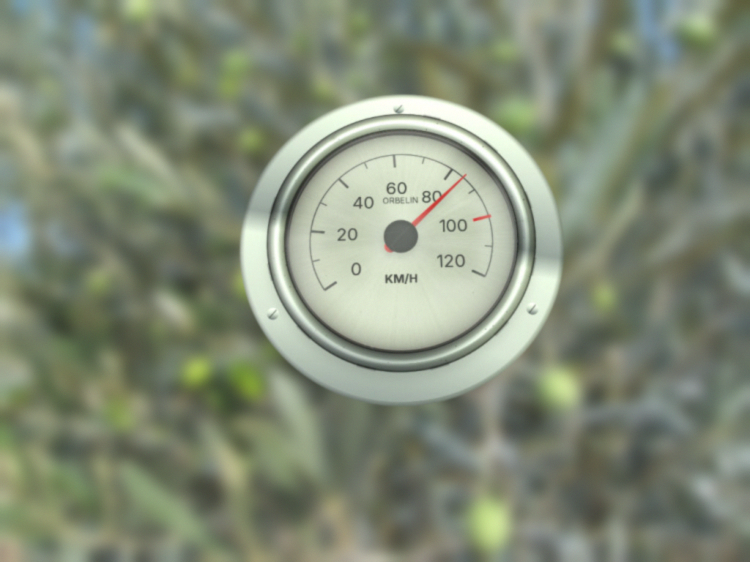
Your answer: 85 km/h
